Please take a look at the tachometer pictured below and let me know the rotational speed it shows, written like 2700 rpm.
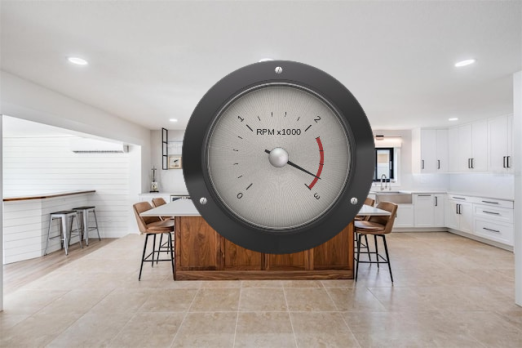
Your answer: 2800 rpm
